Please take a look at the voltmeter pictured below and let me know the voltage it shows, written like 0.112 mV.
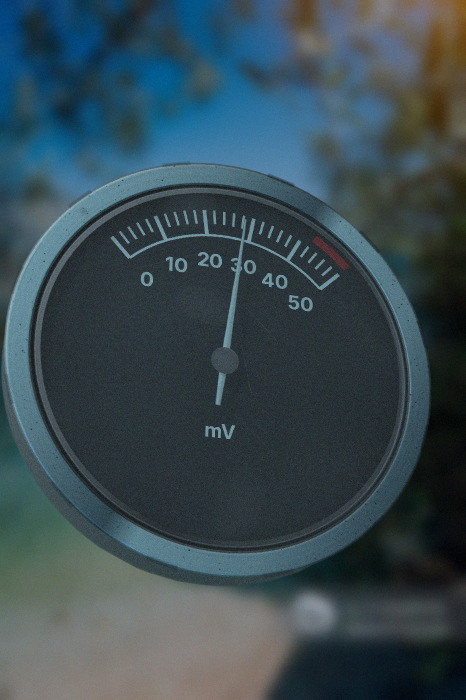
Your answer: 28 mV
